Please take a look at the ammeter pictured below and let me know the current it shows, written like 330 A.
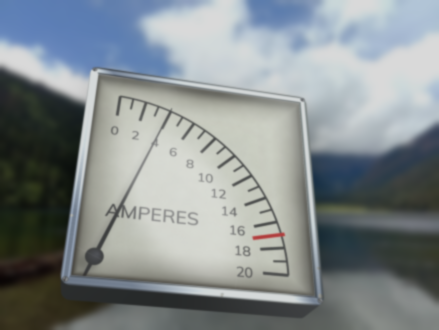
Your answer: 4 A
